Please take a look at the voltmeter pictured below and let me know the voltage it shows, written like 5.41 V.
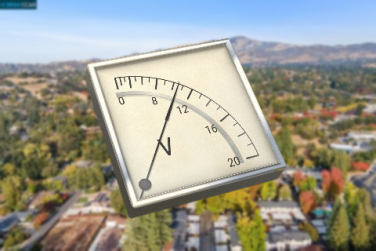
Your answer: 10.5 V
